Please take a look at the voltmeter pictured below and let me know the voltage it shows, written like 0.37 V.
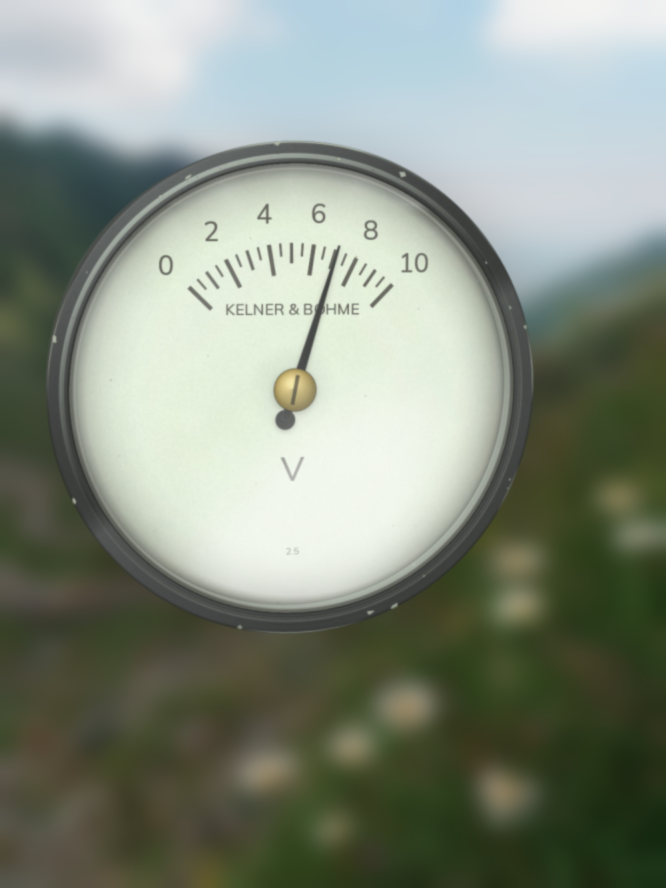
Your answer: 7 V
